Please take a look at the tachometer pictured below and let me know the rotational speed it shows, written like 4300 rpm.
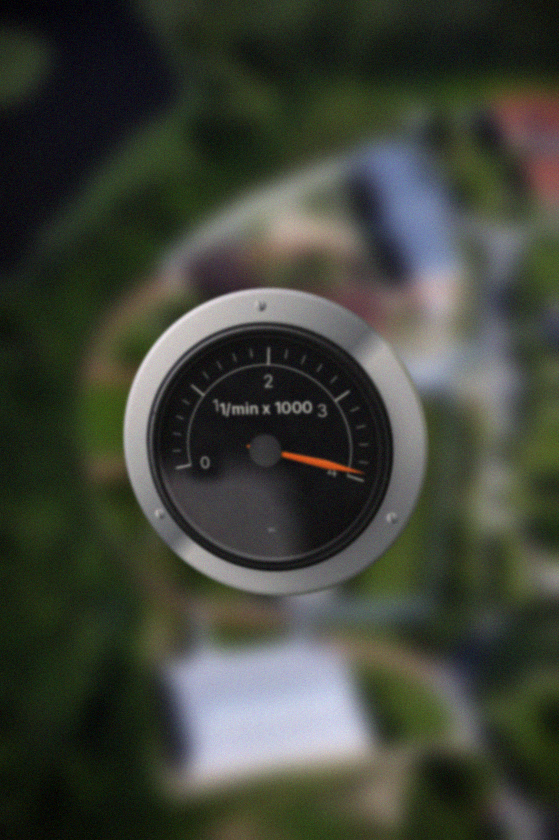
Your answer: 3900 rpm
